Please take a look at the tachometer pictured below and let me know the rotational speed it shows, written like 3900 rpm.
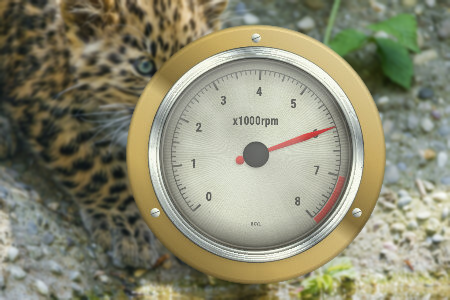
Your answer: 6000 rpm
